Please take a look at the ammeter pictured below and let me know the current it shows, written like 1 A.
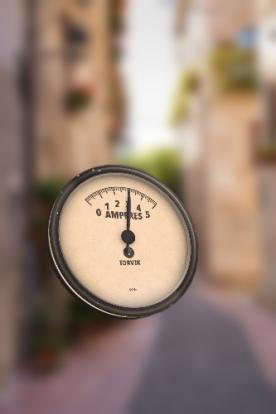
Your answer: 3 A
